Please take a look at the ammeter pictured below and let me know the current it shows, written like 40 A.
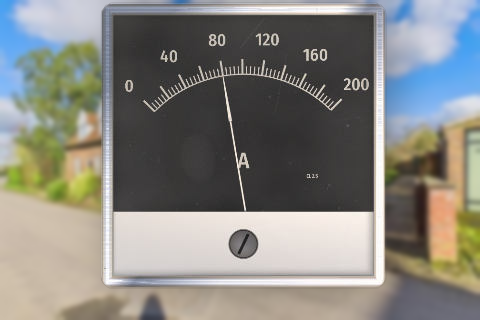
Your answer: 80 A
